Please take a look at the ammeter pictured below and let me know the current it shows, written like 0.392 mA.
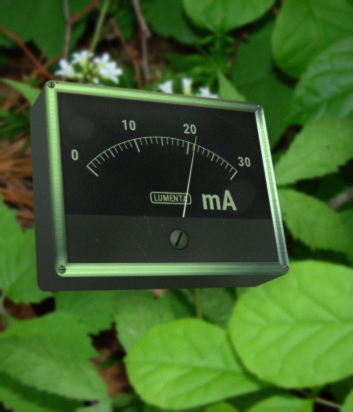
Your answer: 21 mA
